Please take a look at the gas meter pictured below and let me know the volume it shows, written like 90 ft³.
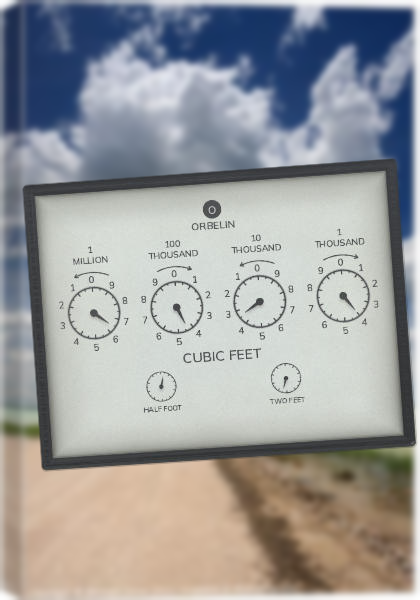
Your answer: 643400 ft³
